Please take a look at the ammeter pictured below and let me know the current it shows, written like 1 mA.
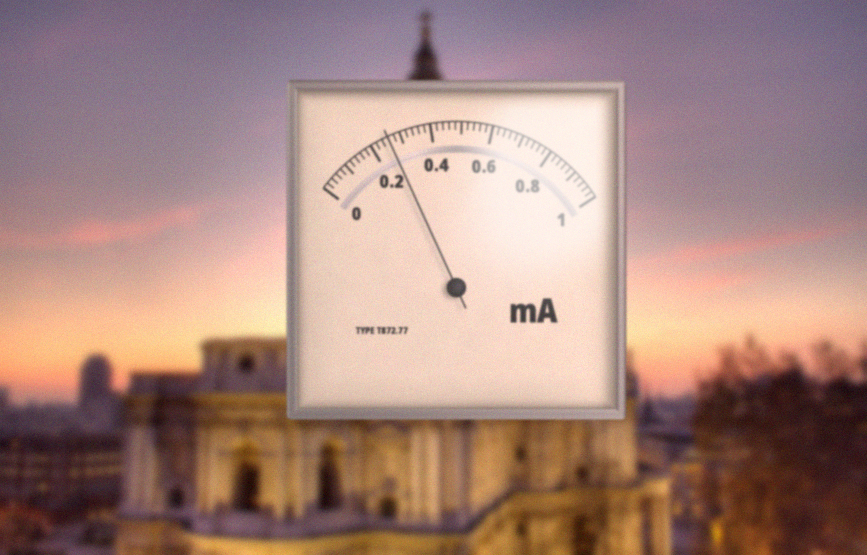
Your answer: 0.26 mA
